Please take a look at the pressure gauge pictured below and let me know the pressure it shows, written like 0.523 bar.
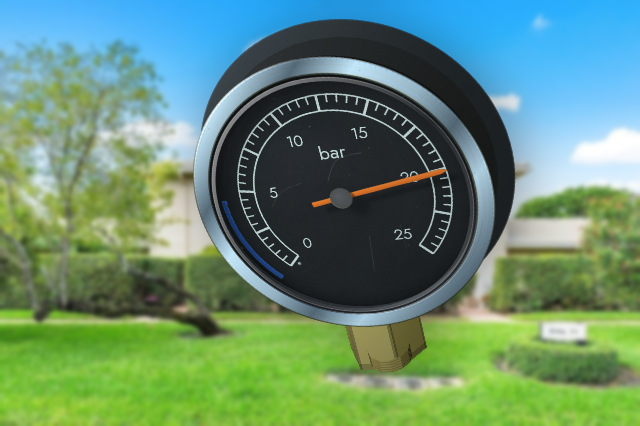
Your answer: 20 bar
